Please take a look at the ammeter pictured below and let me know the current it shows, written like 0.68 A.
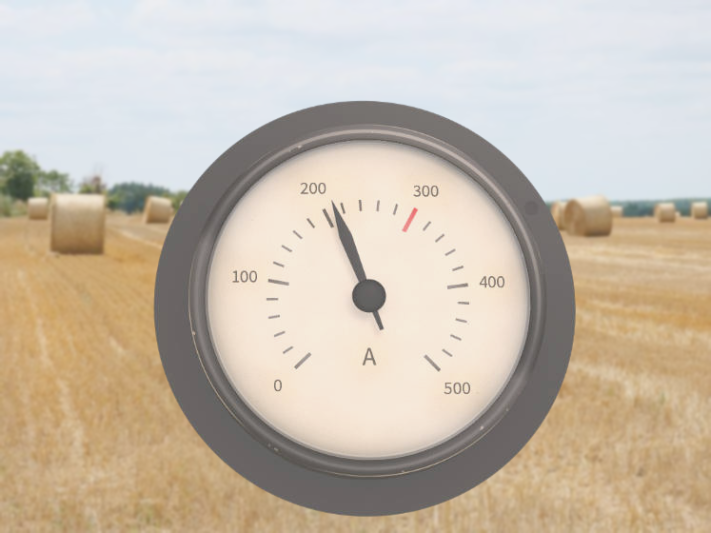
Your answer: 210 A
